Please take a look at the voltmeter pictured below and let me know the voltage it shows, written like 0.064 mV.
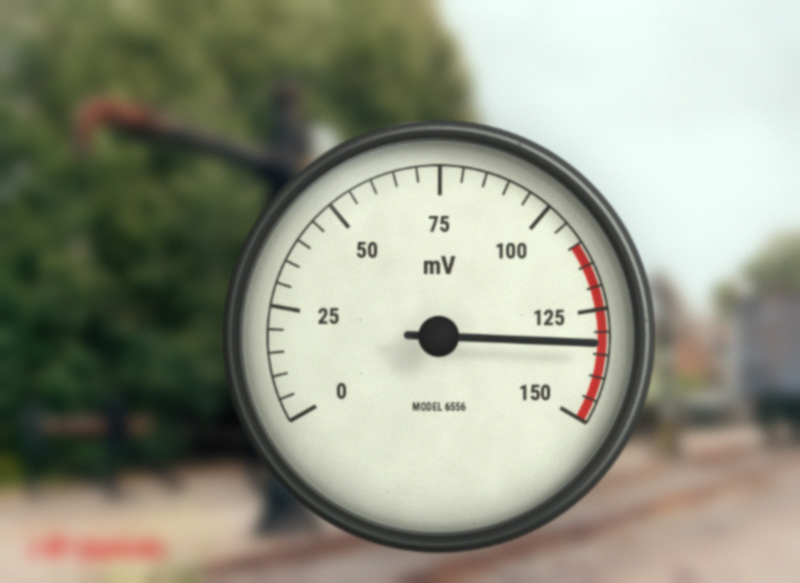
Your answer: 132.5 mV
